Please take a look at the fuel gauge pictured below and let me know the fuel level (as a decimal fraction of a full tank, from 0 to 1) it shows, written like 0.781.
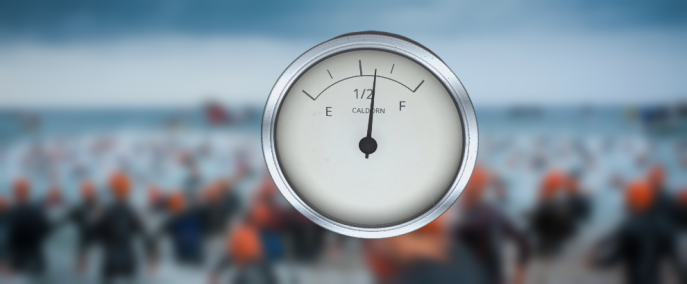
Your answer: 0.625
